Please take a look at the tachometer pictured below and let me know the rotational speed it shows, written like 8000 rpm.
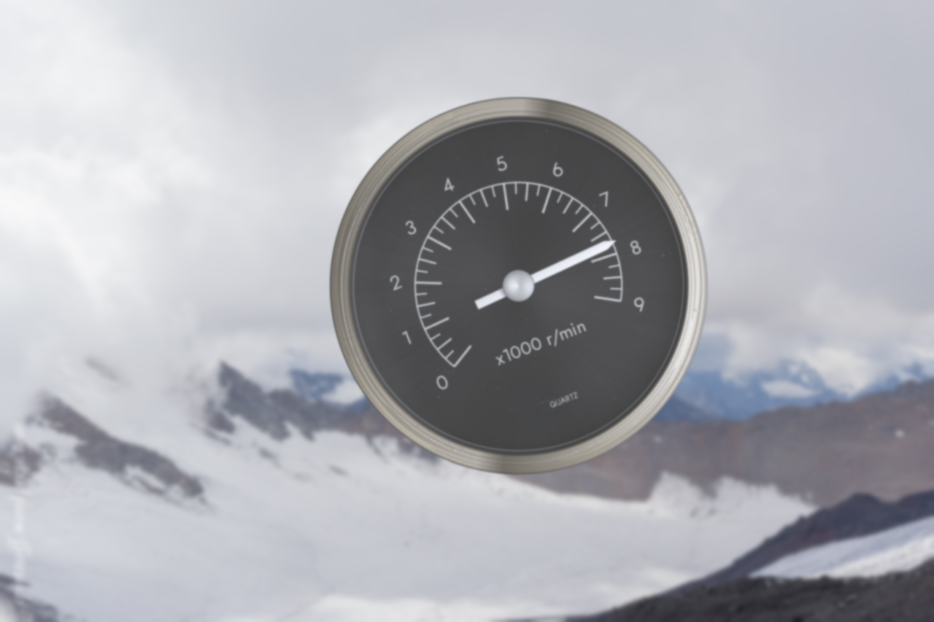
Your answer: 7750 rpm
